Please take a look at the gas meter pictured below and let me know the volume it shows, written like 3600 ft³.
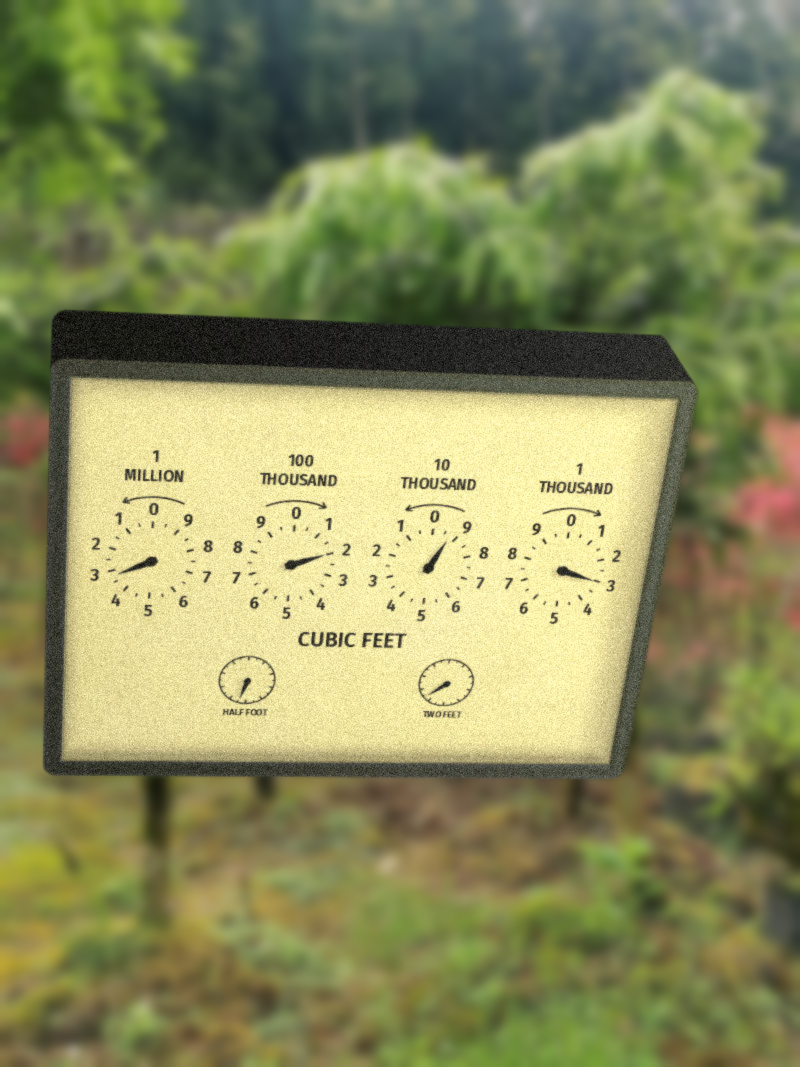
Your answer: 319300 ft³
